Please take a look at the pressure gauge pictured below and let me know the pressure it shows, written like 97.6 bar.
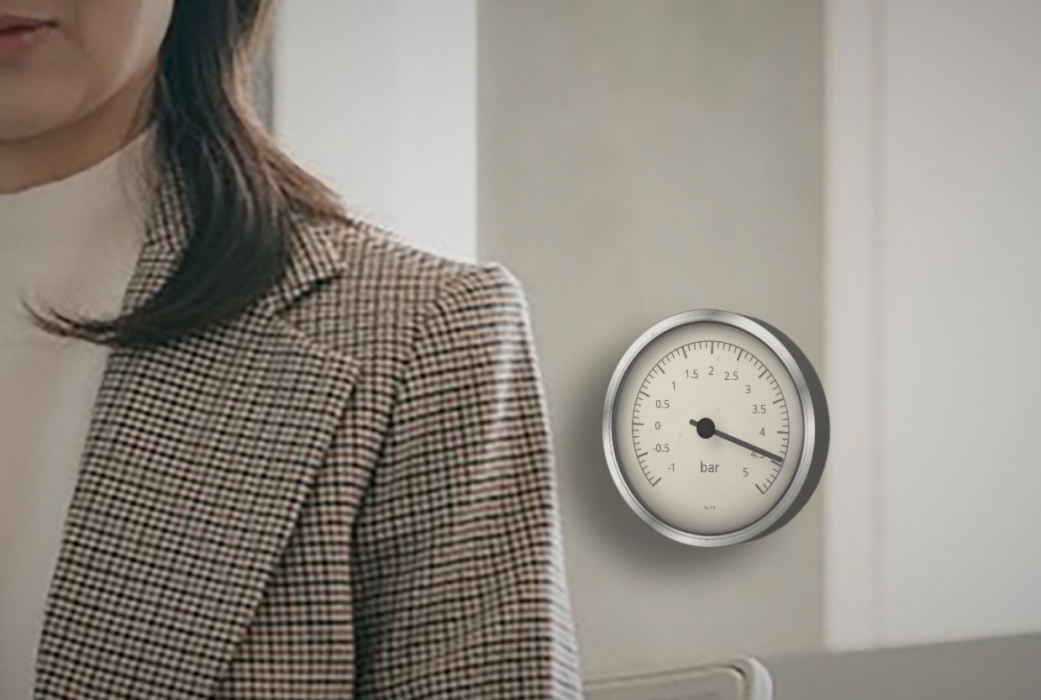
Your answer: 4.4 bar
